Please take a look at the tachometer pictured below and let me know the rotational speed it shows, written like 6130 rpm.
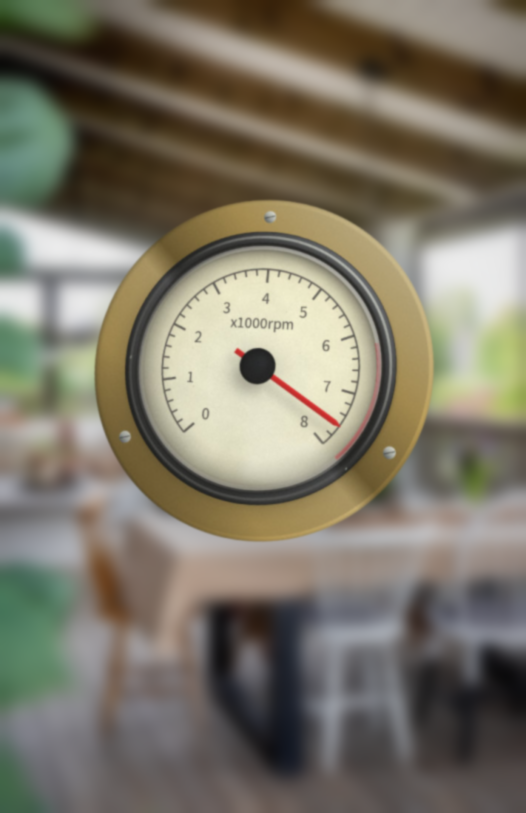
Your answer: 7600 rpm
